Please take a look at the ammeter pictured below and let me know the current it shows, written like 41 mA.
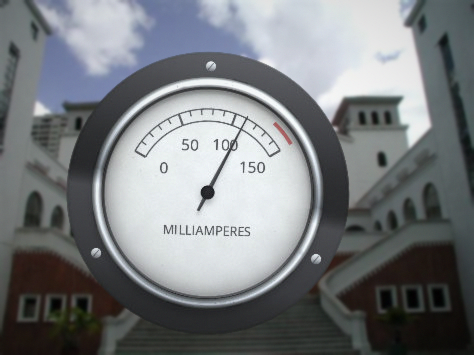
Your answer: 110 mA
